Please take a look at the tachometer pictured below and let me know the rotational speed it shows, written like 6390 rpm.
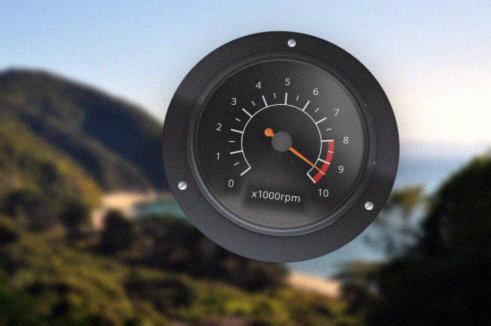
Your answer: 9500 rpm
